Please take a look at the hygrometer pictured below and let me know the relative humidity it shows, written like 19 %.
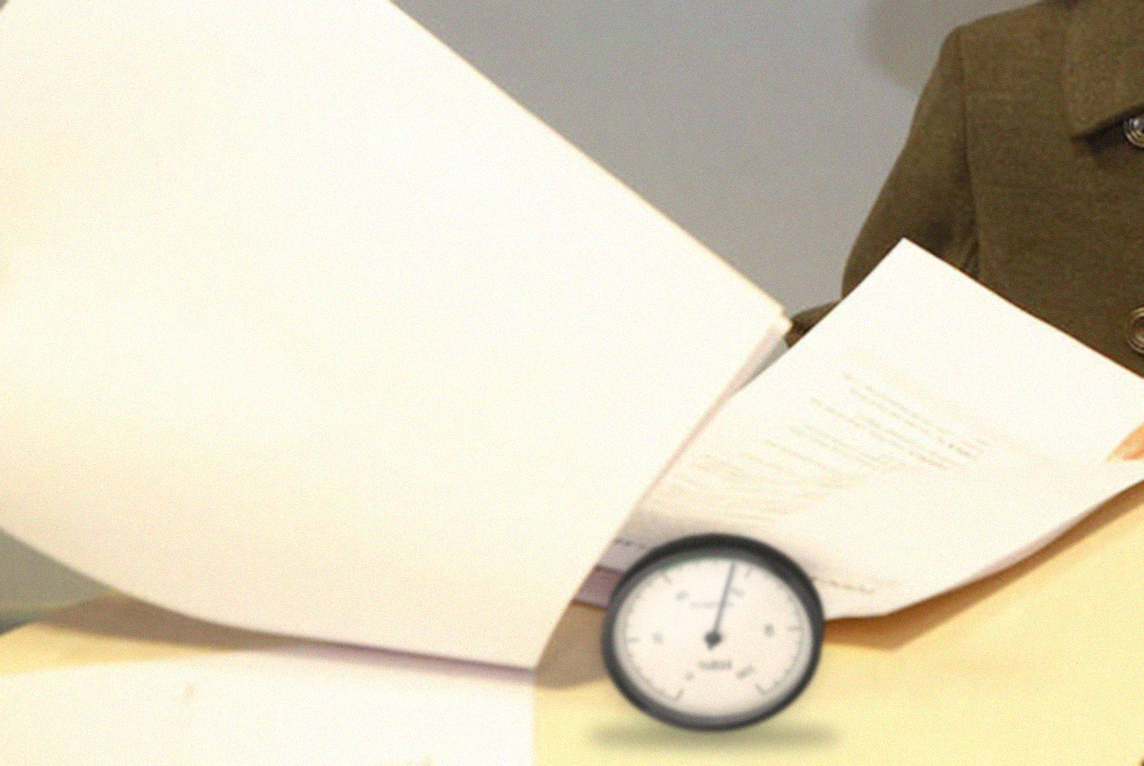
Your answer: 56 %
